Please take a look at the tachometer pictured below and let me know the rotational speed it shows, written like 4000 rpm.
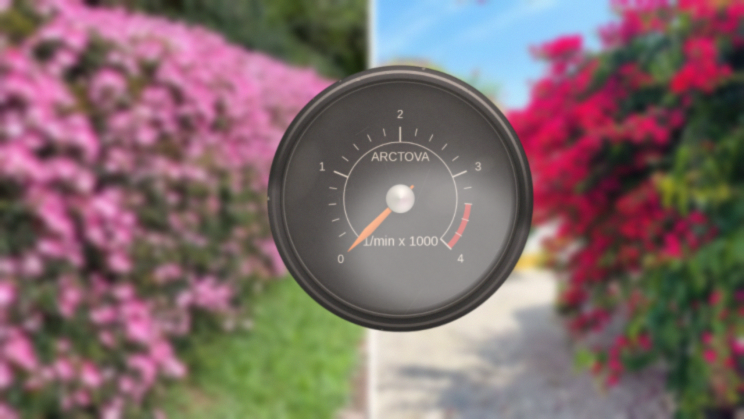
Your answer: 0 rpm
